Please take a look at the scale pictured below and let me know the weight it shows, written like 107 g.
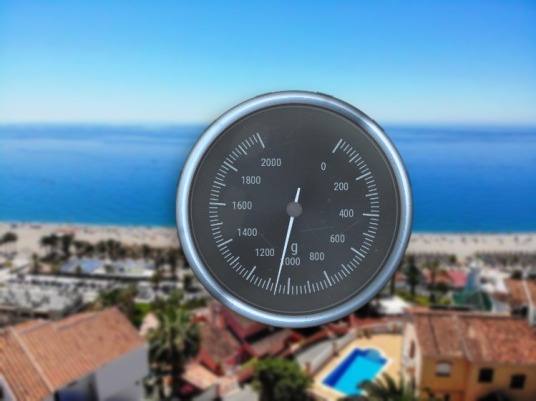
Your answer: 1060 g
